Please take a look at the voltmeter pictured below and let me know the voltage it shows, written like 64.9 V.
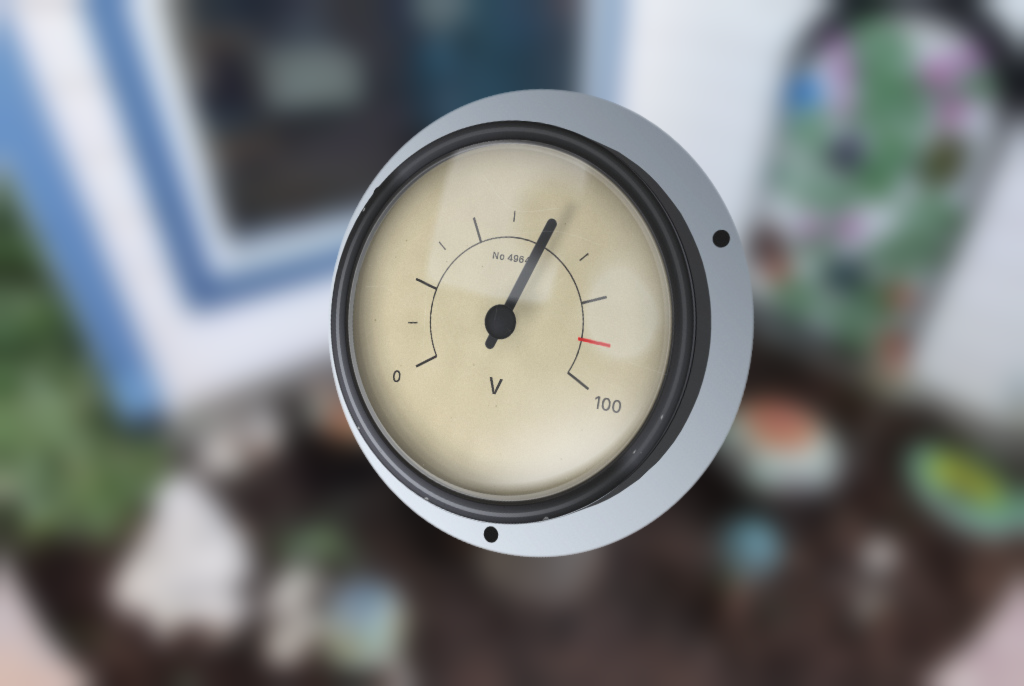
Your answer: 60 V
